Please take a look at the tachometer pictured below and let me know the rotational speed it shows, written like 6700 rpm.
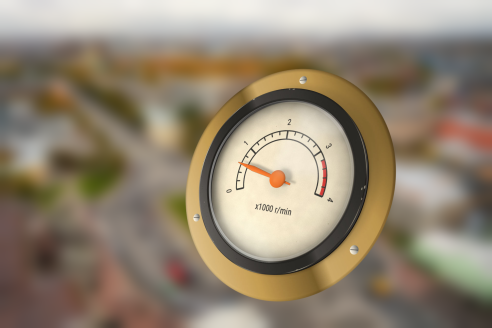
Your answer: 600 rpm
